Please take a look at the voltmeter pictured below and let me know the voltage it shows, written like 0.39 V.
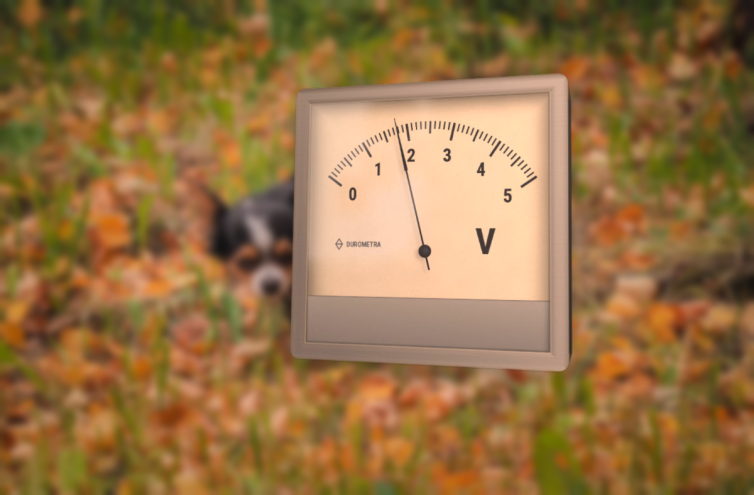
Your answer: 1.8 V
